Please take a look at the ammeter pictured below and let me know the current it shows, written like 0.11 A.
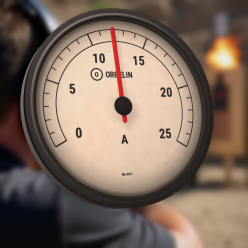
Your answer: 12 A
